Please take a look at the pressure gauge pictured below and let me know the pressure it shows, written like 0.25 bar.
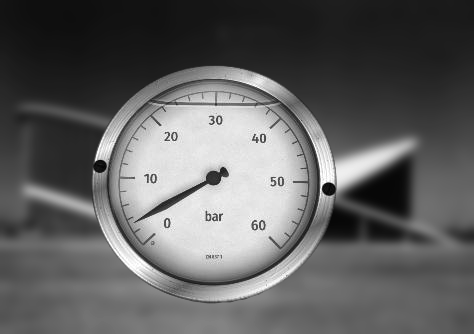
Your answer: 3 bar
